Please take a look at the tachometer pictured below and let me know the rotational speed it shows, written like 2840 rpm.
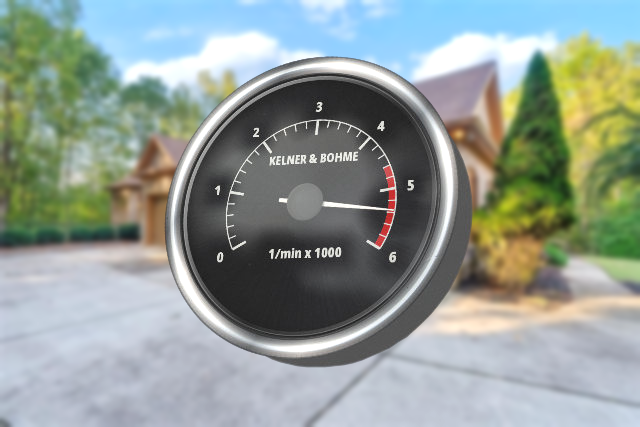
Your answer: 5400 rpm
